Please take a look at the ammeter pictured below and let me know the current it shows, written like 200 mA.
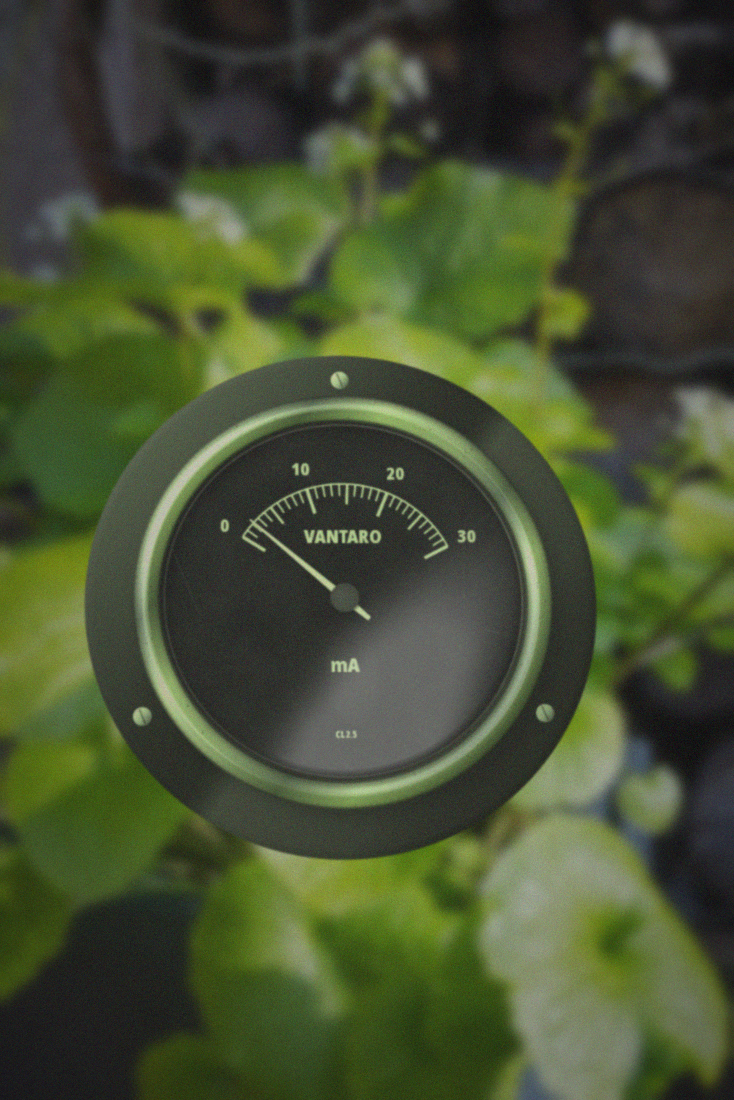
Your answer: 2 mA
